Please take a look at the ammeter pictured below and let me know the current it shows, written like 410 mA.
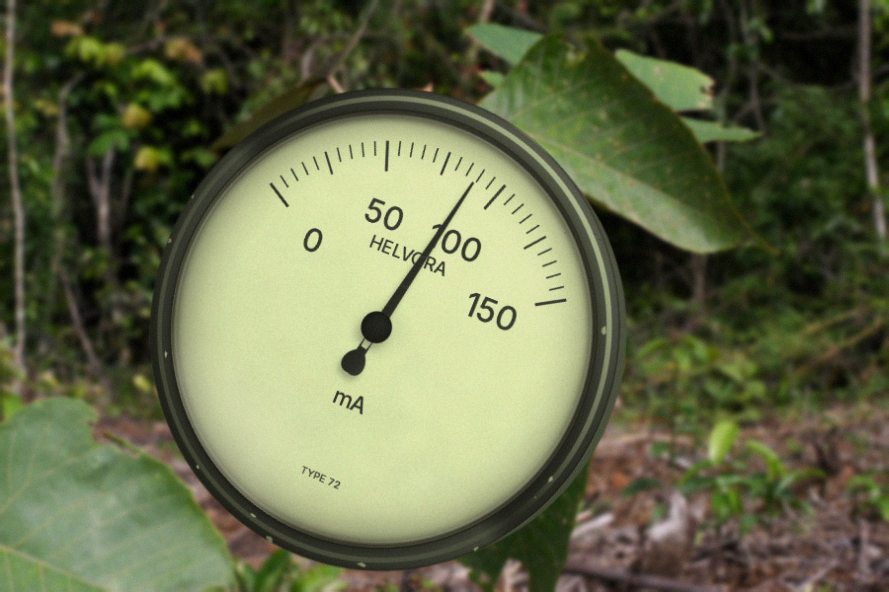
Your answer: 90 mA
